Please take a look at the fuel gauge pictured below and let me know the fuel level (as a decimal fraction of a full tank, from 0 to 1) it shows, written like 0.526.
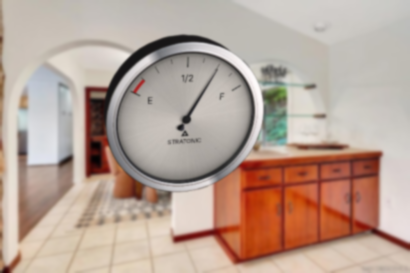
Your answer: 0.75
